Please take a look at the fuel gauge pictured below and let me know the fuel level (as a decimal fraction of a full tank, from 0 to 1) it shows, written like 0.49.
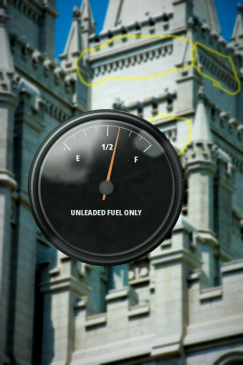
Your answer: 0.625
